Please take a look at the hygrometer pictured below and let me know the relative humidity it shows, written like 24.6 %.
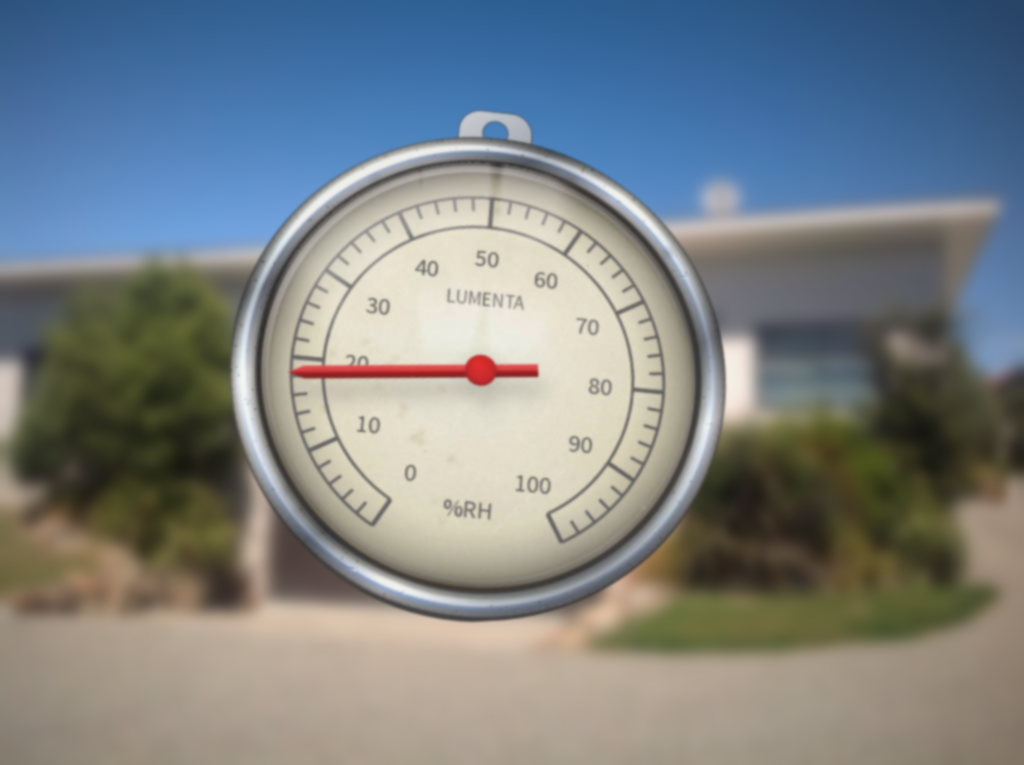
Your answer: 18 %
